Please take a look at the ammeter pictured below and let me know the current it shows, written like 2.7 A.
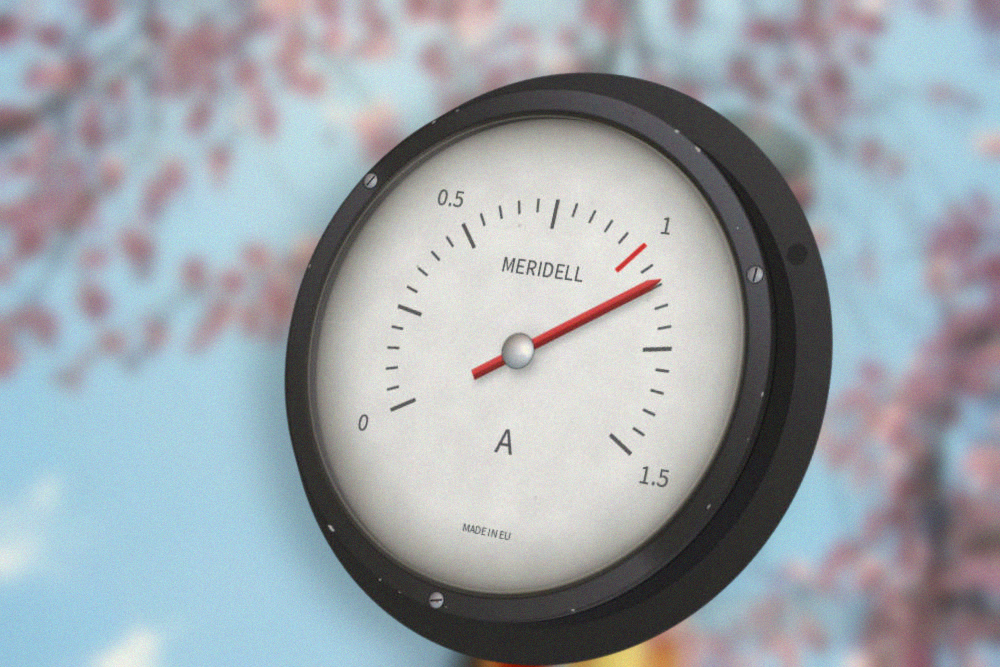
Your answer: 1.1 A
